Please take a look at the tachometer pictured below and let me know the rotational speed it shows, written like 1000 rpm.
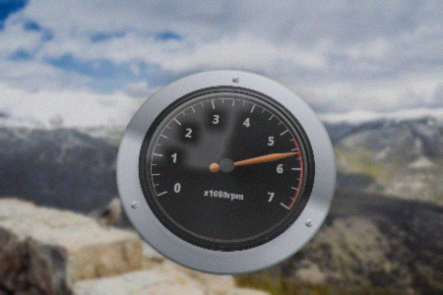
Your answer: 5625 rpm
